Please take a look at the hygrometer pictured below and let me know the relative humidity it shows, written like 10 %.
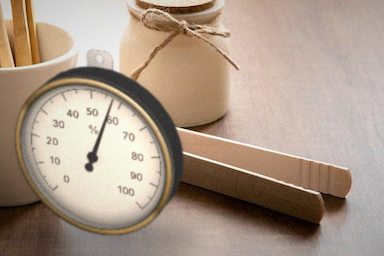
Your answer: 57.5 %
